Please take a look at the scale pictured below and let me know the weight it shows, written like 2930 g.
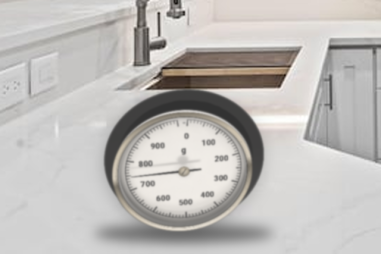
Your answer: 750 g
